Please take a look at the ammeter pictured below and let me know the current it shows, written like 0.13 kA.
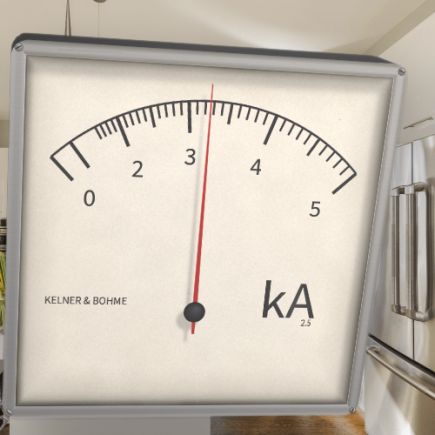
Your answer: 3.25 kA
